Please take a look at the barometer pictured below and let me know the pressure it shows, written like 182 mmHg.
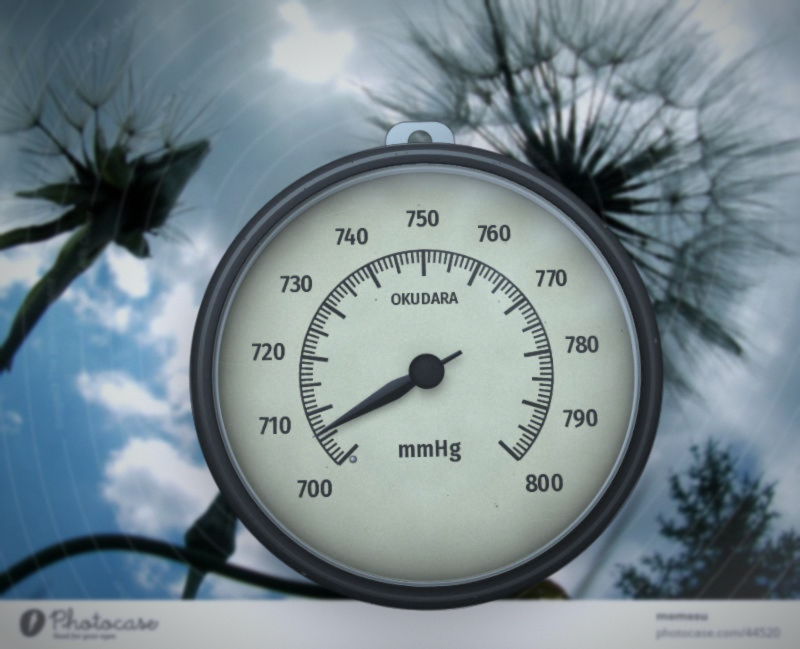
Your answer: 706 mmHg
